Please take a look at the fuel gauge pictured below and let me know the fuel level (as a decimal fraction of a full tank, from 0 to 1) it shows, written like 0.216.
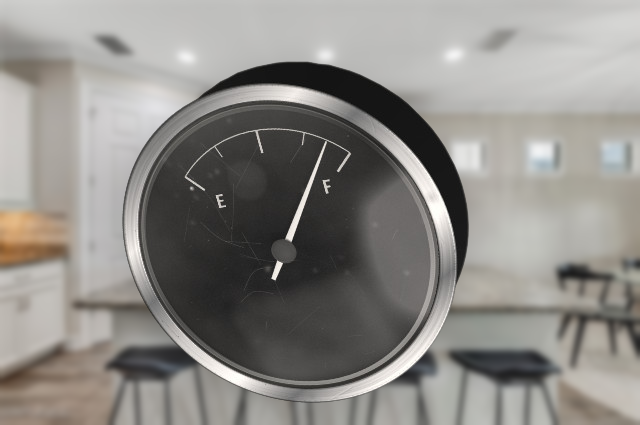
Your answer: 0.875
